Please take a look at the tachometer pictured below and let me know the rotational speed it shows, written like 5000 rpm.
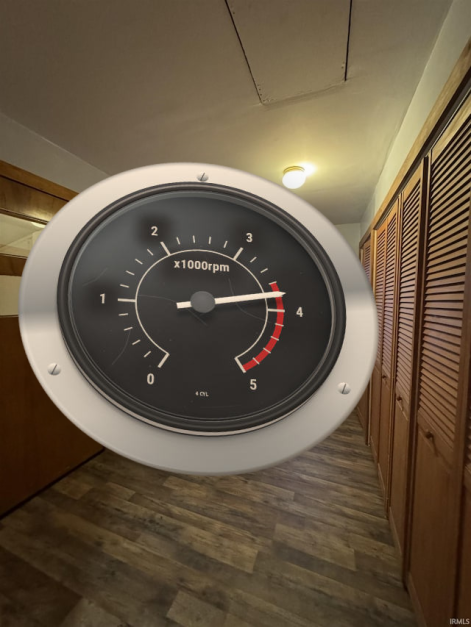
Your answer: 3800 rpm
